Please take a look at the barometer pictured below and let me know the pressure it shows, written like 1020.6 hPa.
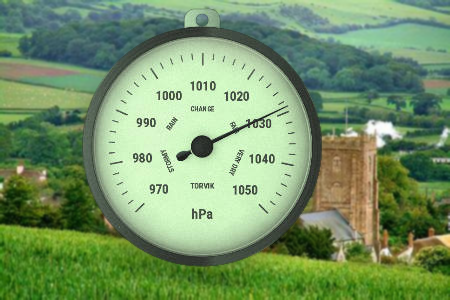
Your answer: 1029 hPa
